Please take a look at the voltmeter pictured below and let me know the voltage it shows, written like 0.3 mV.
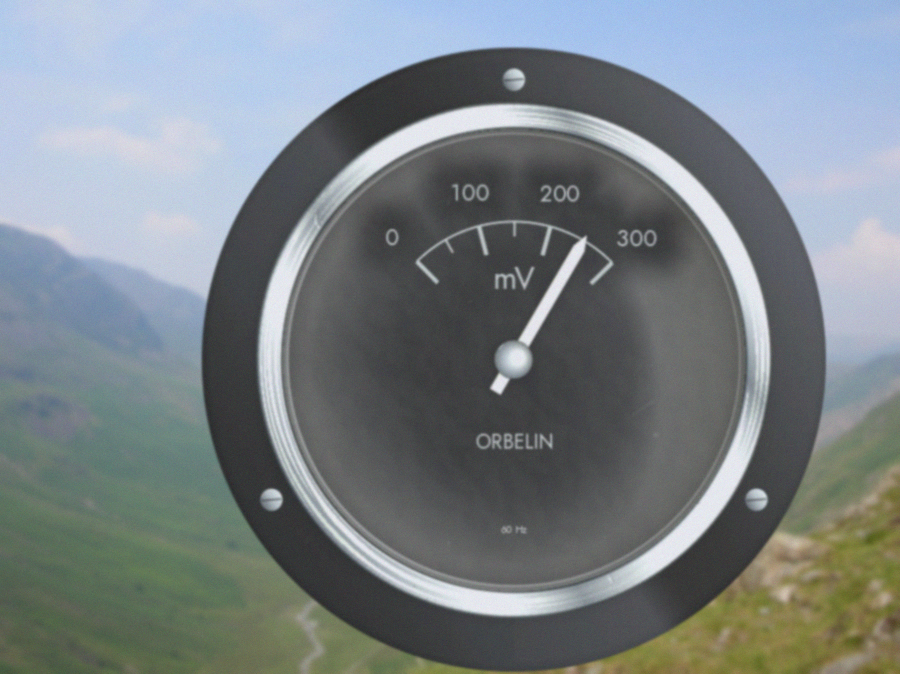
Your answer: 250 mV
